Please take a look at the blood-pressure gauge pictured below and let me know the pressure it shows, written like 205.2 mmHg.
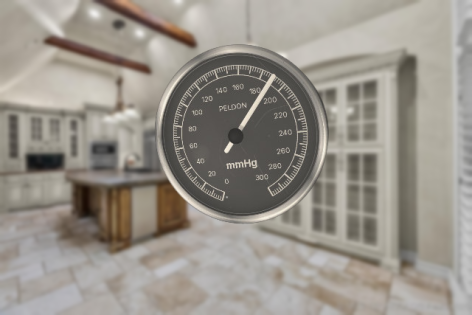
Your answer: 190 mmHg
